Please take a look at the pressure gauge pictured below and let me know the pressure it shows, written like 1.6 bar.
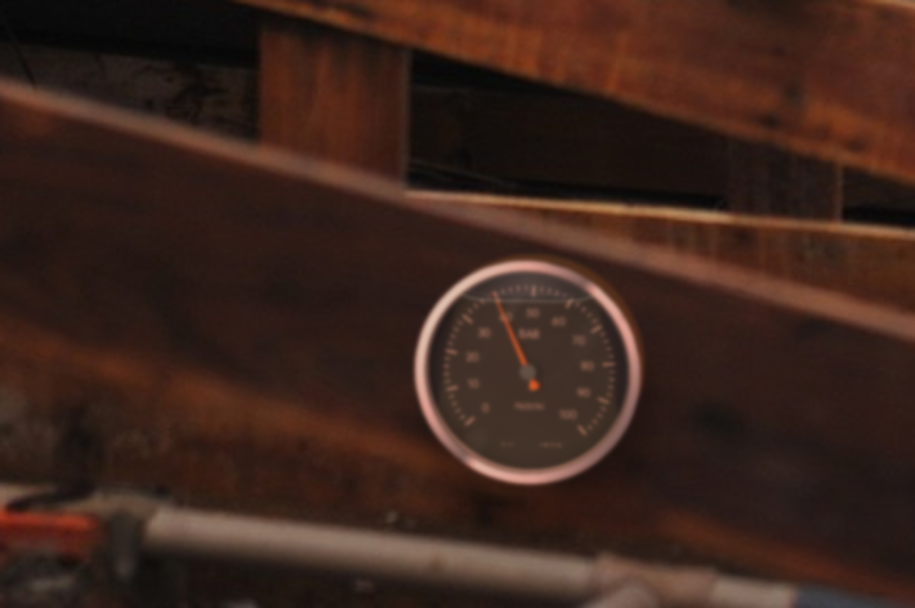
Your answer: 40 bar
